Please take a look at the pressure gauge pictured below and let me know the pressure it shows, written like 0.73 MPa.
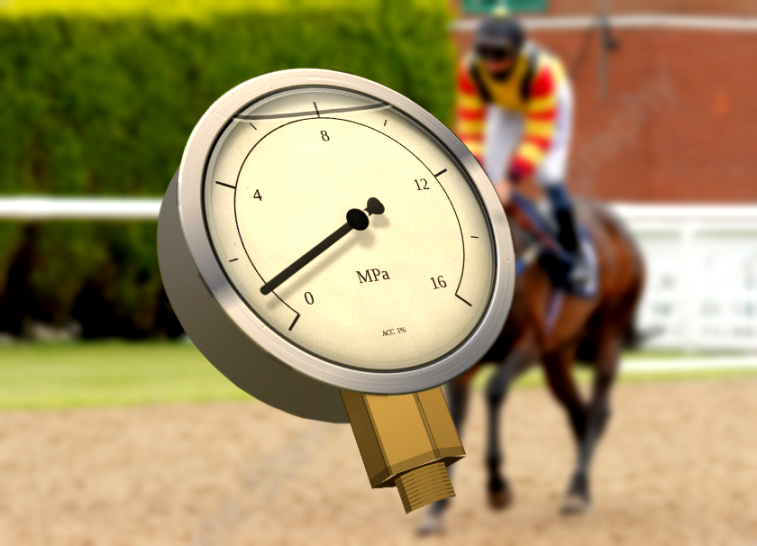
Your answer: 1 MPa
